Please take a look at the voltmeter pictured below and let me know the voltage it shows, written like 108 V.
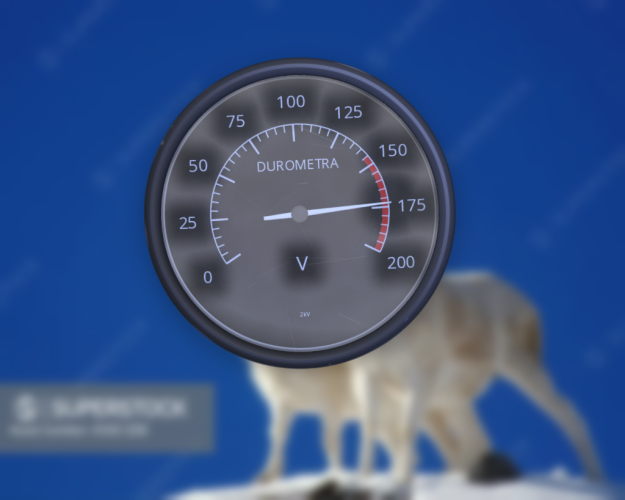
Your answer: 172.5 V
